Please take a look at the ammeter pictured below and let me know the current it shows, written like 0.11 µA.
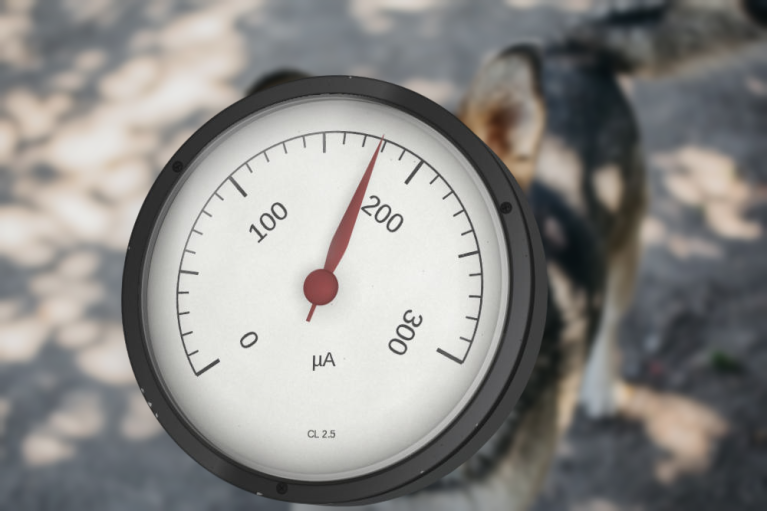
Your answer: 180 µA
